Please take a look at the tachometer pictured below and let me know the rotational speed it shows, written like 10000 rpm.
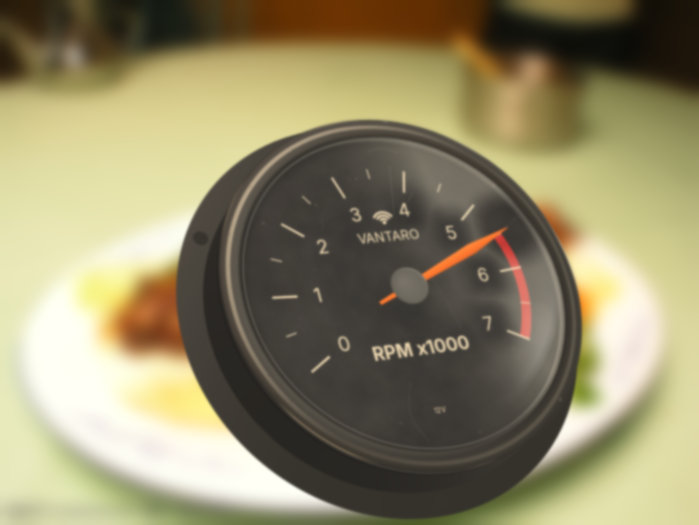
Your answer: 5500 rpm
